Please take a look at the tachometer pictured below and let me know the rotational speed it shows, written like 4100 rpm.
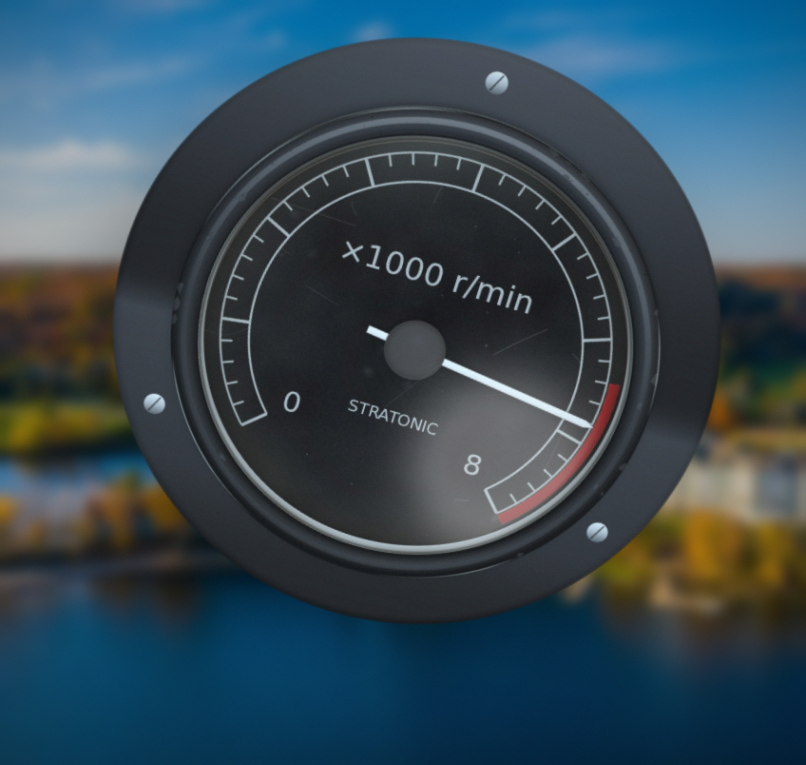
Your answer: 6800 rpm
